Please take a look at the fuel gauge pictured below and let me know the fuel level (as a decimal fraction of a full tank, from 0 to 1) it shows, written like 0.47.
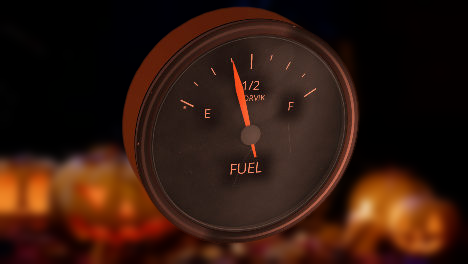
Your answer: 0.375
